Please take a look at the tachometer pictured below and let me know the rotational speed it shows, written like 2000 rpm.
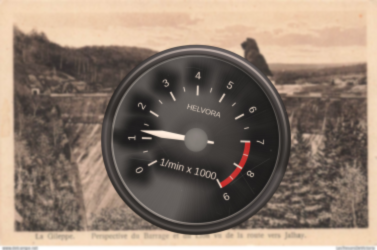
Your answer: 1250 rpm
